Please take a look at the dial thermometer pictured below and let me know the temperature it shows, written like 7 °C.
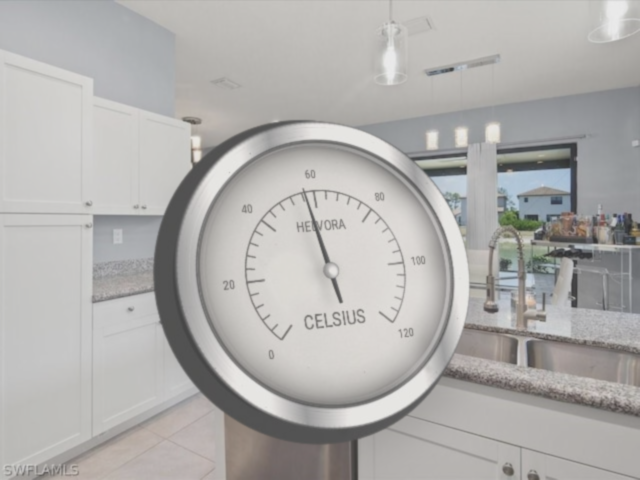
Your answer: 56 °C
